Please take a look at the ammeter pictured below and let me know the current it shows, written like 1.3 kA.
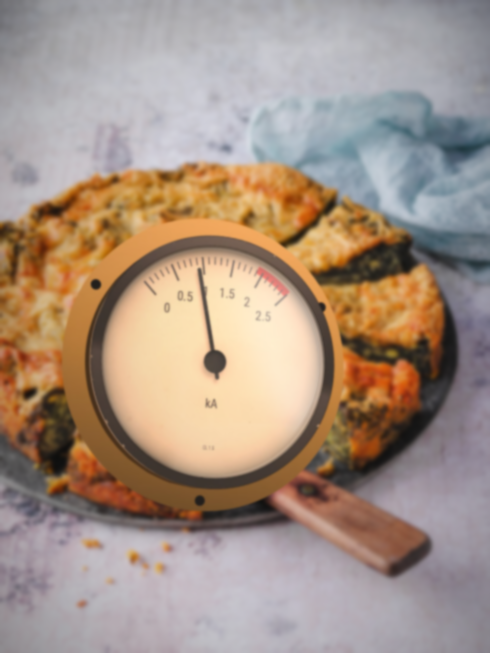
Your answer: 0.9 kA
